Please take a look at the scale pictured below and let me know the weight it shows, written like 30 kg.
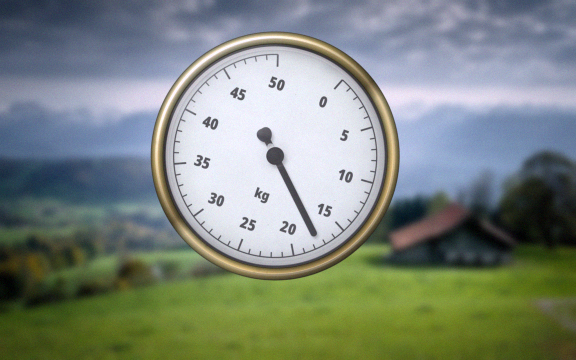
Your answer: 17.5 kg
